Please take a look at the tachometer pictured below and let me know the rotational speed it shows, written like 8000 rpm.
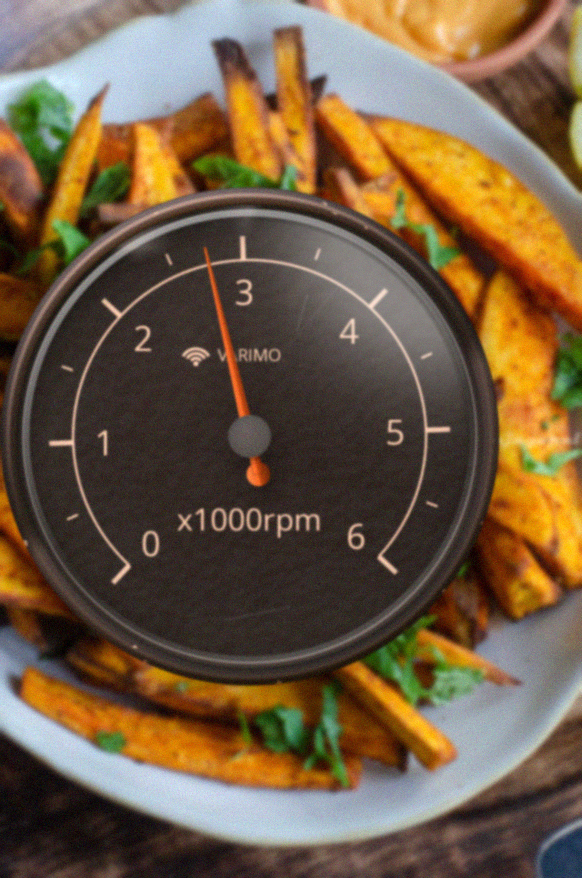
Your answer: 2750 rpm
